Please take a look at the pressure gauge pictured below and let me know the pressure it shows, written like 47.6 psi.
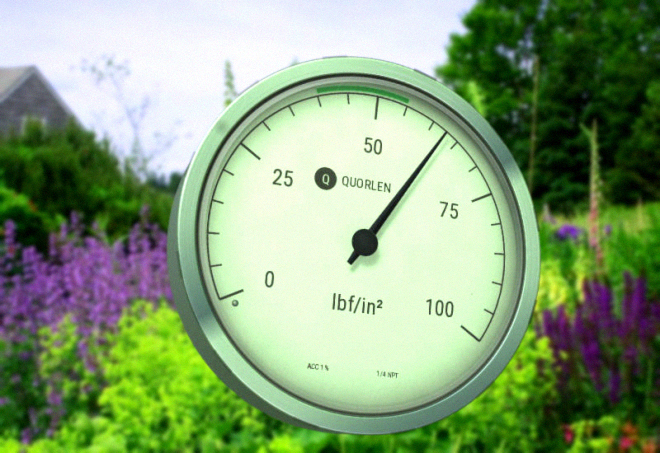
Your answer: 62.5 psi
